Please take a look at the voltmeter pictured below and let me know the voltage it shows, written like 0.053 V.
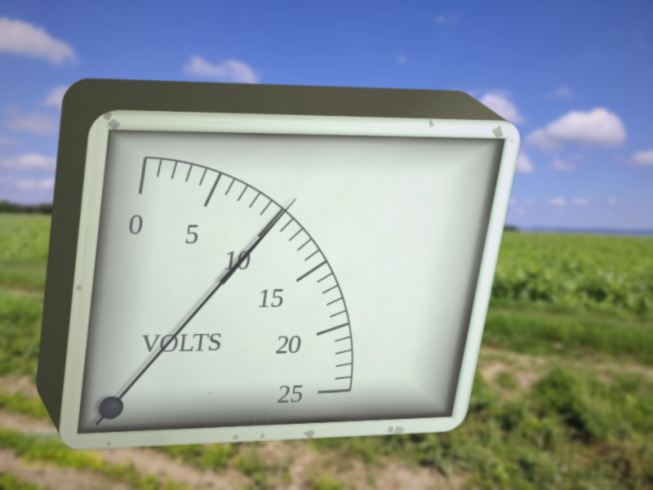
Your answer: 10 V
